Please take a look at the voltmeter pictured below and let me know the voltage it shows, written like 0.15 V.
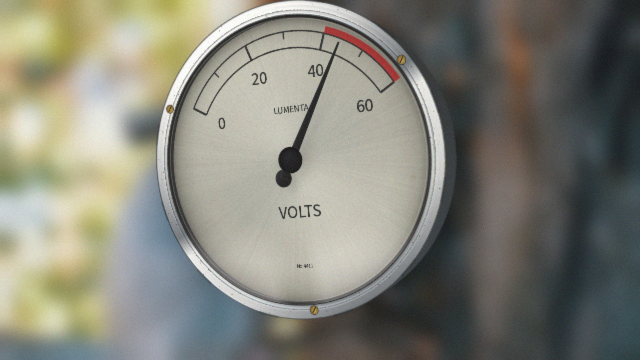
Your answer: 45 V
